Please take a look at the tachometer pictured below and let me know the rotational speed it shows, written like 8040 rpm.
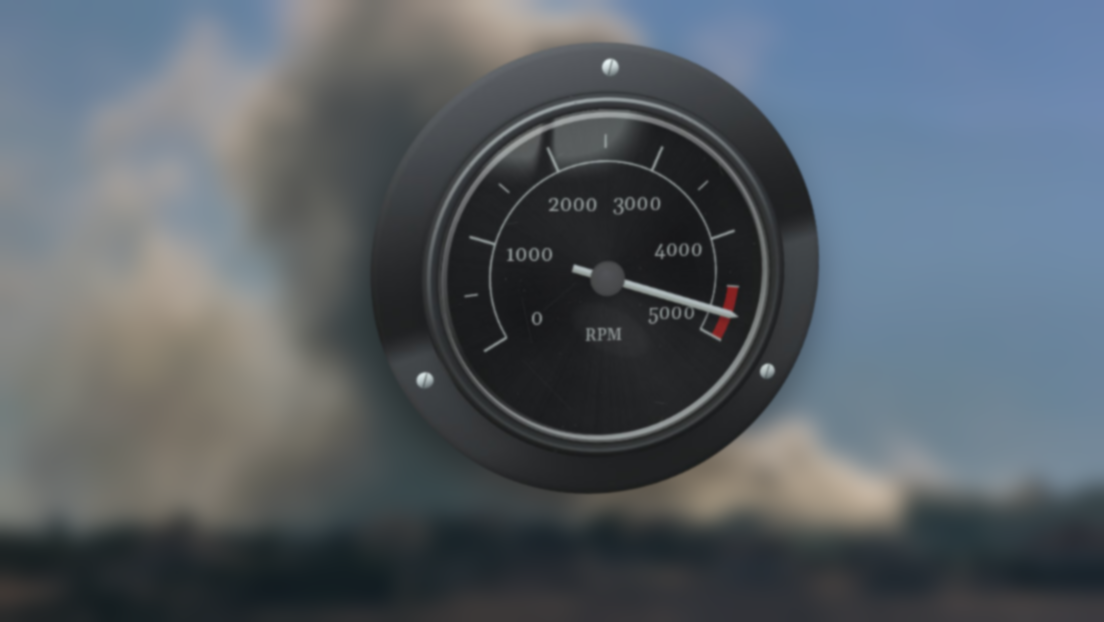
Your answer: 4750 rpm
